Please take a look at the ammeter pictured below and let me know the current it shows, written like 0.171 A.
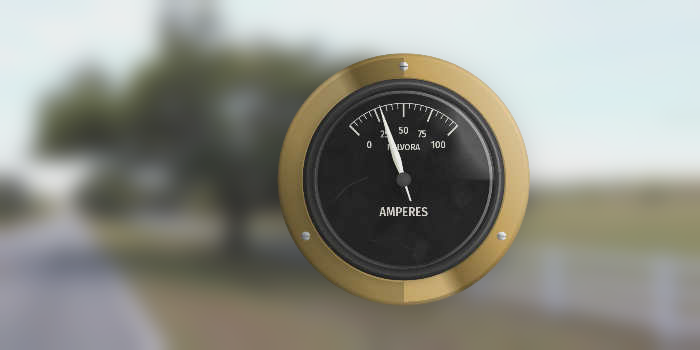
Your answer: 30 A
